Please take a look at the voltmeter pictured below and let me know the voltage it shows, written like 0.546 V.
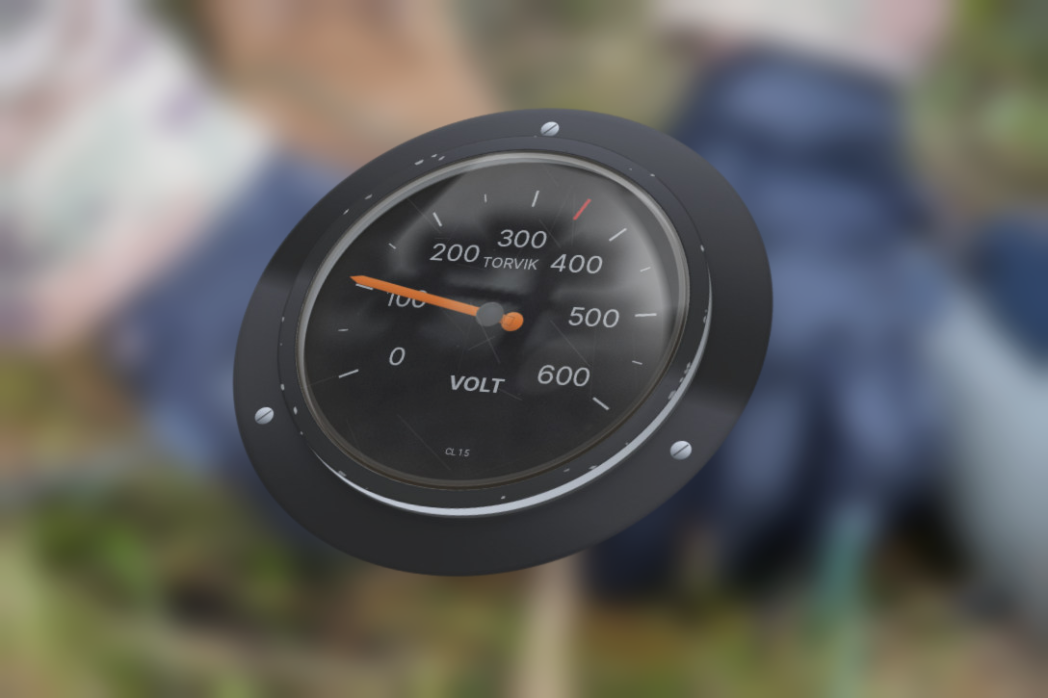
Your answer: 100 V
